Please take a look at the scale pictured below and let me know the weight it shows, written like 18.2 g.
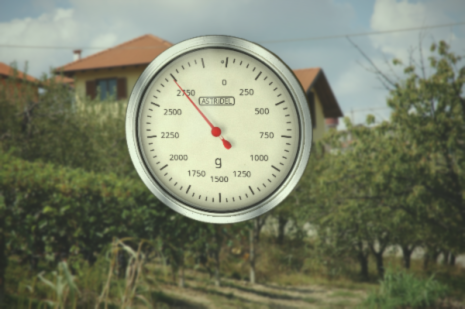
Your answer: 2750 g
